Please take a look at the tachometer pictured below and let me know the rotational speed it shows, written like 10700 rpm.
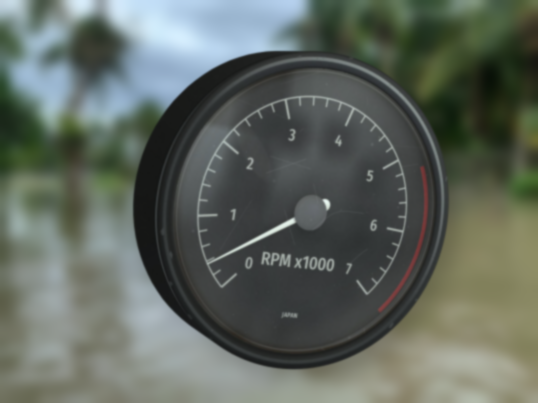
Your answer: 400 rpm
